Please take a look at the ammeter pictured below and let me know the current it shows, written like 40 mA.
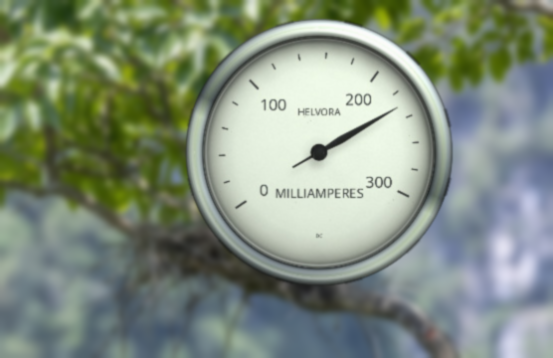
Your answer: 230 mA
